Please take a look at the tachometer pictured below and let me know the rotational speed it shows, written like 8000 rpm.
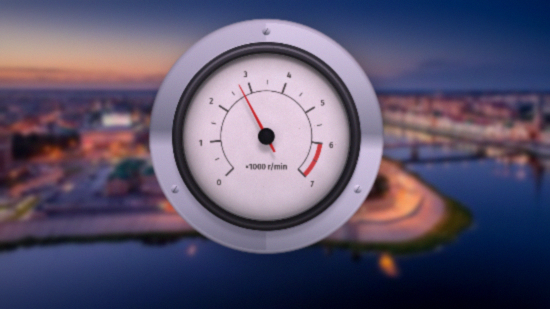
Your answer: 2750 rpm
